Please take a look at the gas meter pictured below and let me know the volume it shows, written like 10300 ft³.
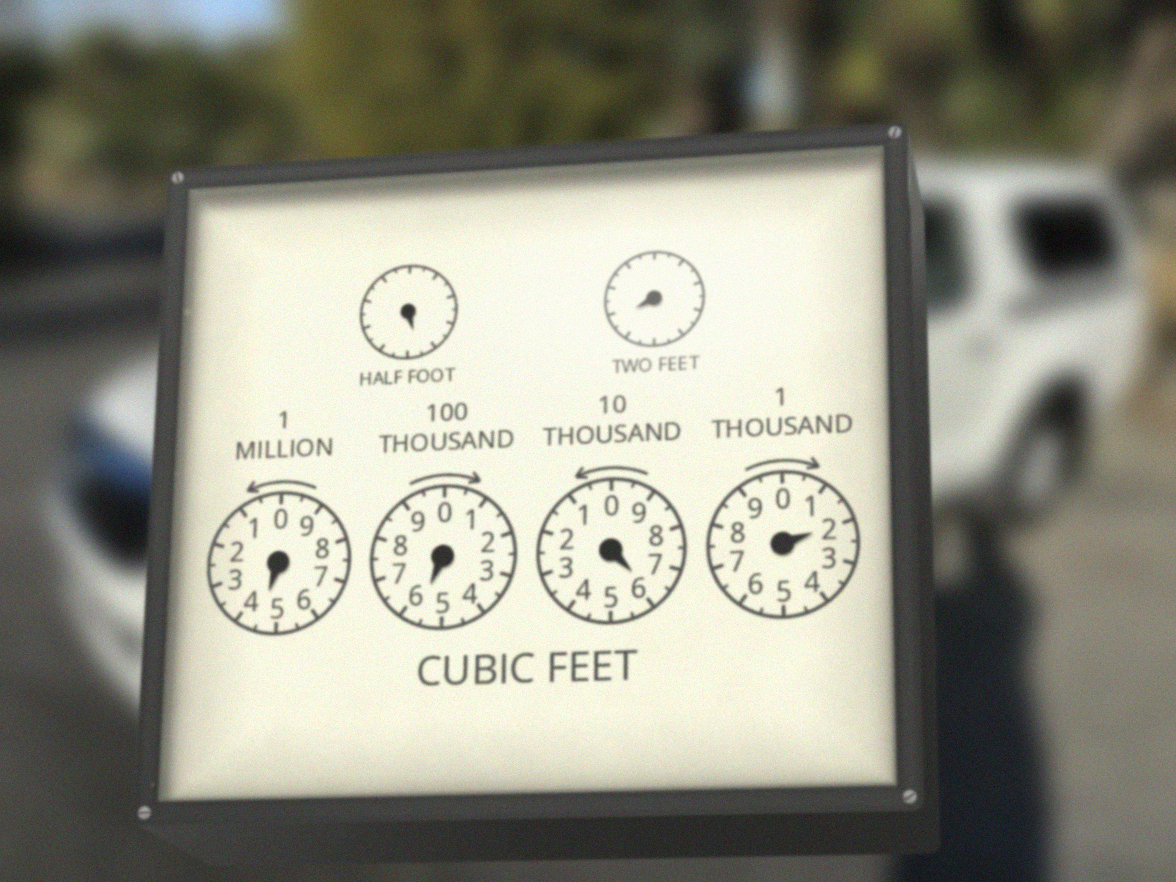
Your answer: 456200 ft³
